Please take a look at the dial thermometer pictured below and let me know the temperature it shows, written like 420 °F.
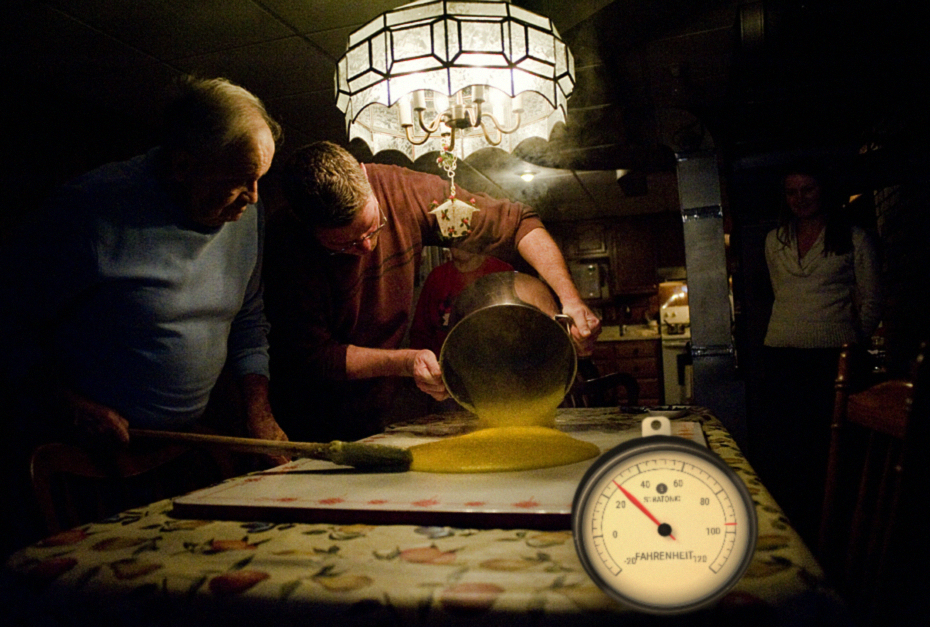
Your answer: 28 °F
